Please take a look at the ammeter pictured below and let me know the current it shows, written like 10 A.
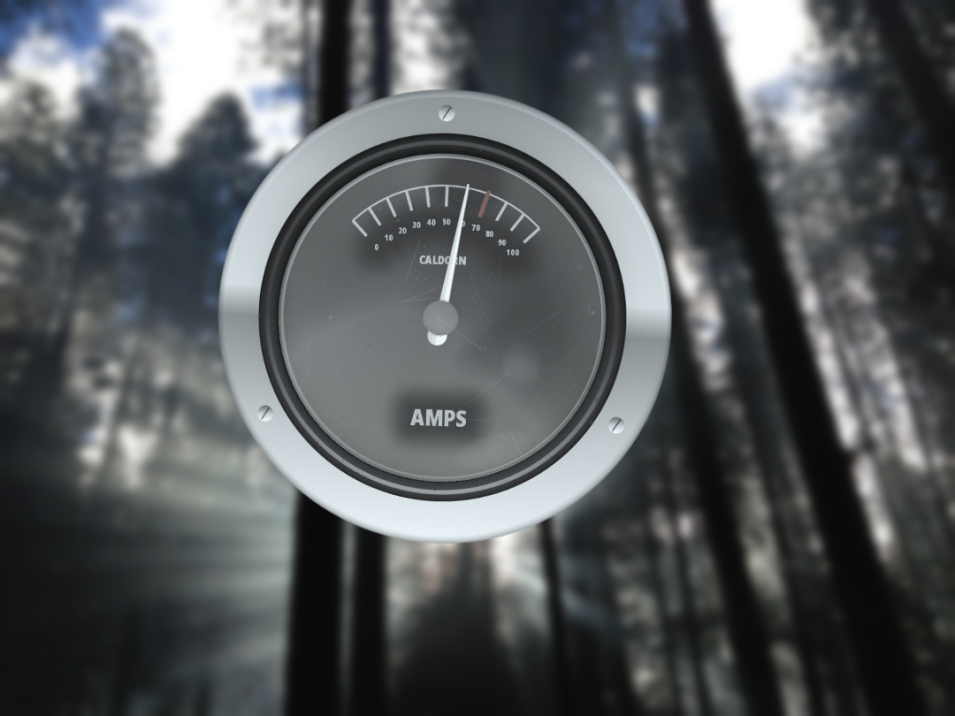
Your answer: 60 A
